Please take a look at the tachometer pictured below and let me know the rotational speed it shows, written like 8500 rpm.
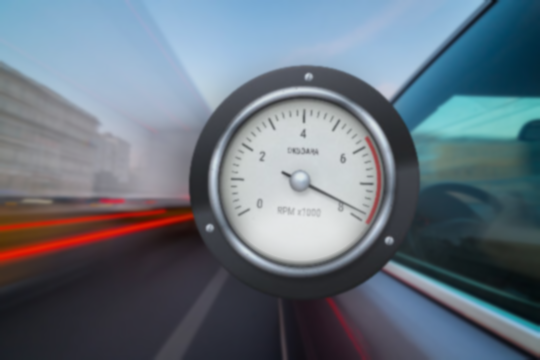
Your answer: 7800 rpm
